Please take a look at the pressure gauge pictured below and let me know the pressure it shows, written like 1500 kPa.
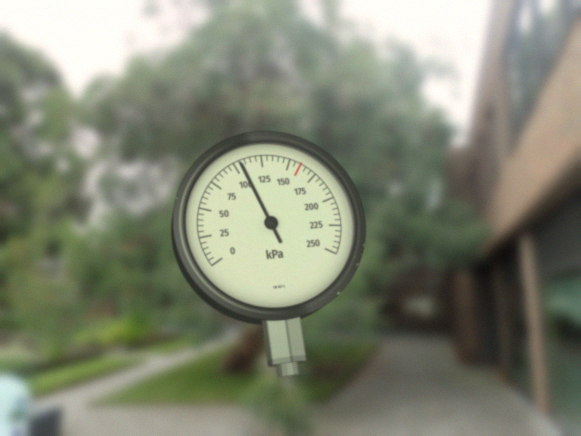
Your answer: 105 kPa
